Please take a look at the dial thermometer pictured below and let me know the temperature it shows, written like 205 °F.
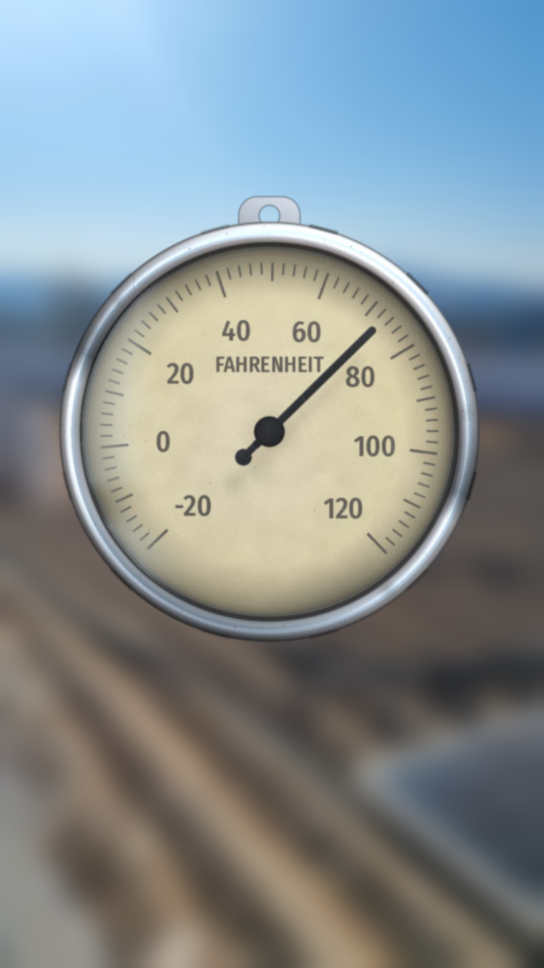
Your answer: 73 °F
